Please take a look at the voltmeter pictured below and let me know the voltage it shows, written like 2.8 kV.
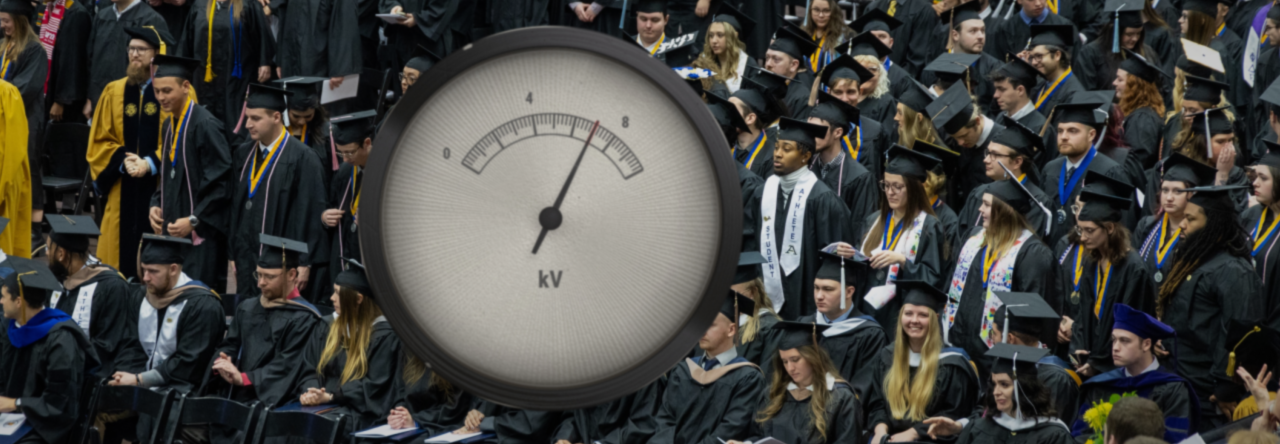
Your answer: 7 kV
